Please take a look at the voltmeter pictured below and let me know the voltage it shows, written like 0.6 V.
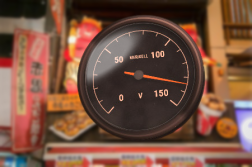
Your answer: 135 V
